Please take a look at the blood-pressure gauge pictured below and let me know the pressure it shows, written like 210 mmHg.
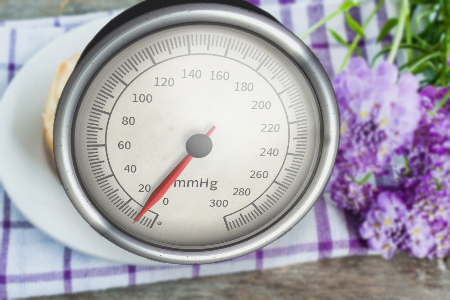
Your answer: 10 mmHg
